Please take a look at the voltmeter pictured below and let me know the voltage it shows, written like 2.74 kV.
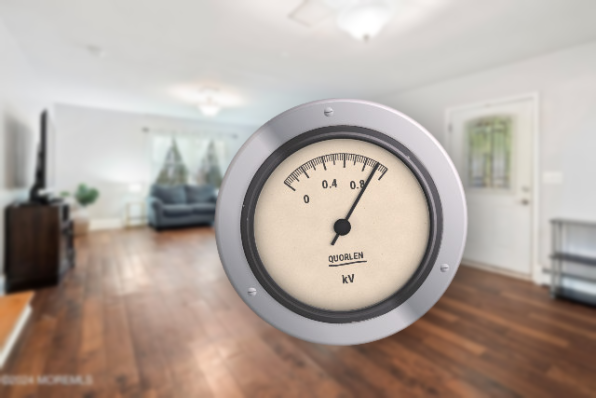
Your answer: 0.9 kV
